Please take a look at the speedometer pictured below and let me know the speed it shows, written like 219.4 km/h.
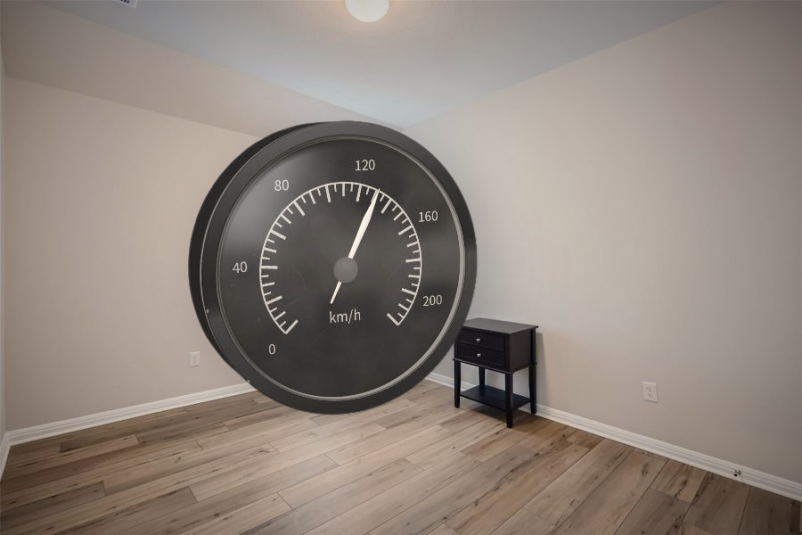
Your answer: 130 km/h
